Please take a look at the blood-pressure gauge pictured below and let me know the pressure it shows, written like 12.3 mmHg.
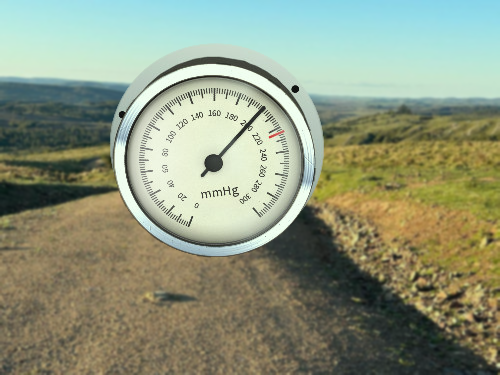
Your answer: 200 mmHg
